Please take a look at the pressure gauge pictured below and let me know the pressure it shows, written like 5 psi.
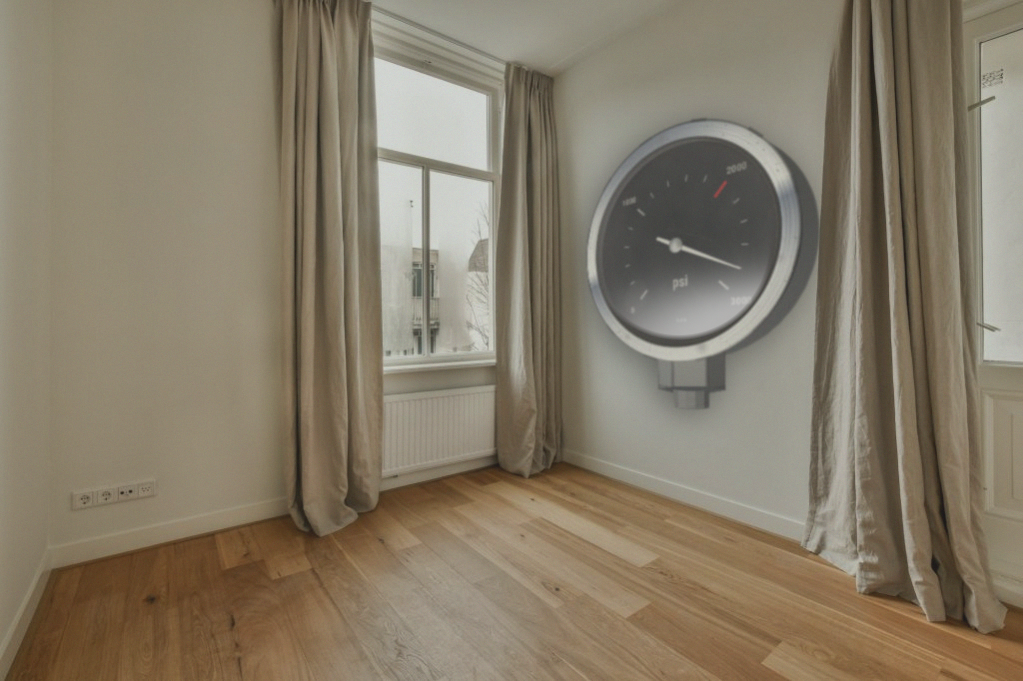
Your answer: 2800 psi
